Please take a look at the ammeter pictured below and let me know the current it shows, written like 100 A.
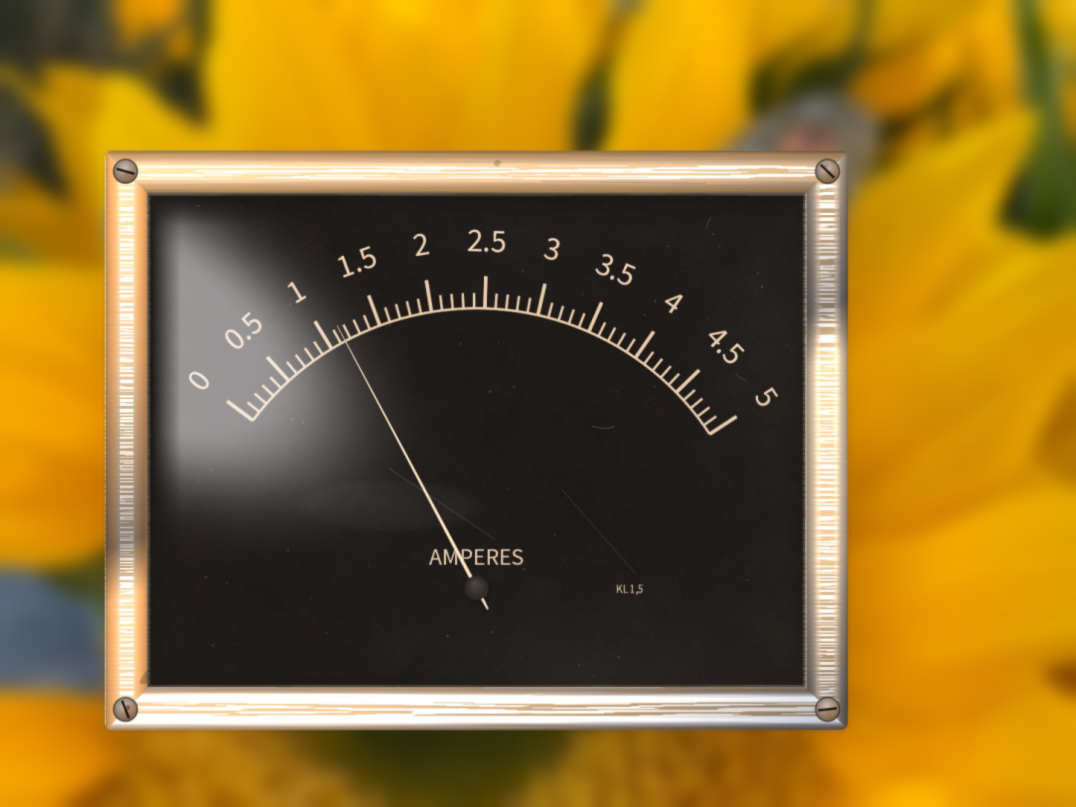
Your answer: 1.15 A
